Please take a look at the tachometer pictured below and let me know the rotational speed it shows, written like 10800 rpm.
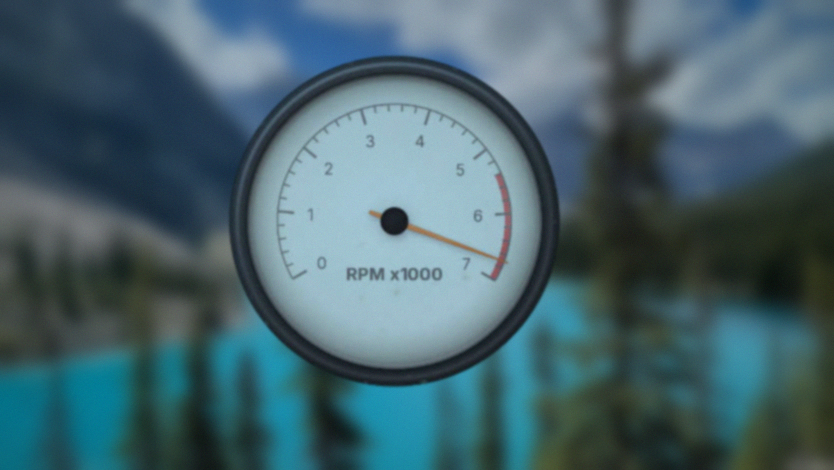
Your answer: 6700 rpm
